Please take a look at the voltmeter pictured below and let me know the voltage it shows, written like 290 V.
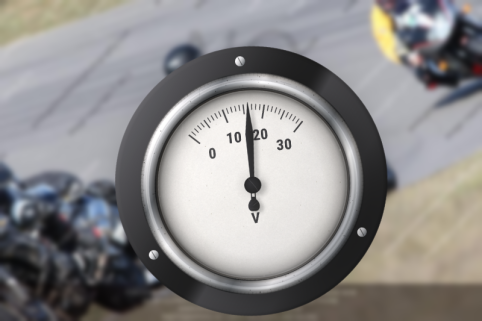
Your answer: 16 V
